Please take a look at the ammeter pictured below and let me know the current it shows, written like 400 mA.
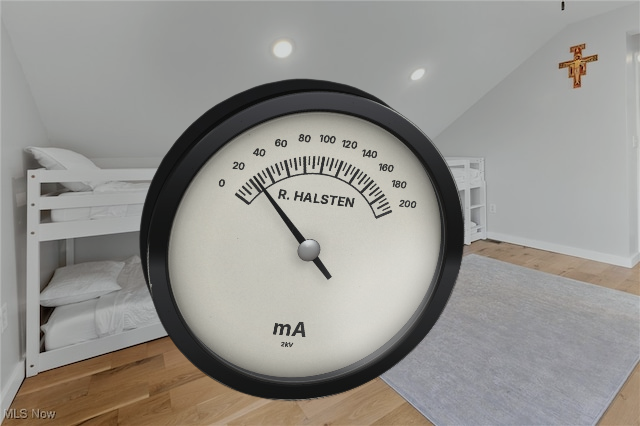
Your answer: 25 mA
